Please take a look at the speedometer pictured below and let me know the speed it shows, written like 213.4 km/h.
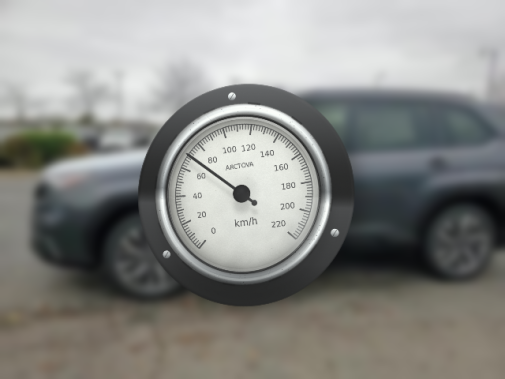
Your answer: 70 km/h
